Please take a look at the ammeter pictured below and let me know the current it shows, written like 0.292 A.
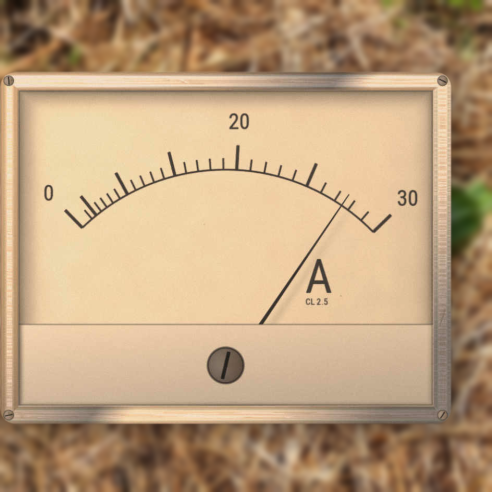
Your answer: 27.5 A
